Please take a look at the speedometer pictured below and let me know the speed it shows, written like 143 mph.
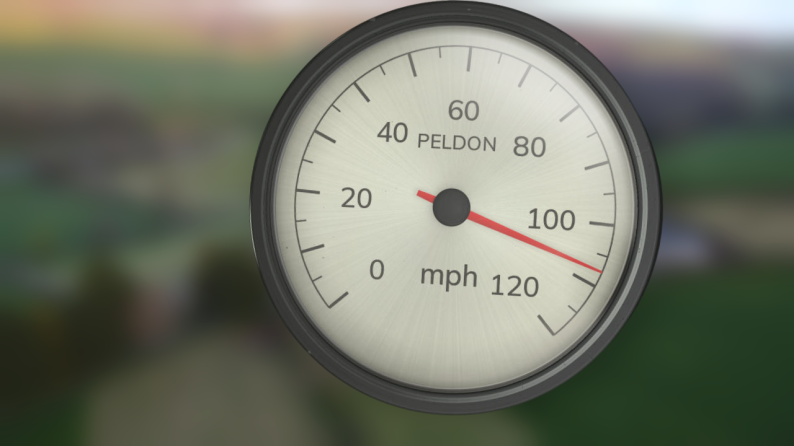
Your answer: 107.5 mph
